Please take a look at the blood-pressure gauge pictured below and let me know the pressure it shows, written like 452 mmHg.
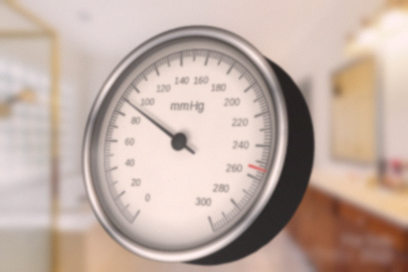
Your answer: 90 mmHg
